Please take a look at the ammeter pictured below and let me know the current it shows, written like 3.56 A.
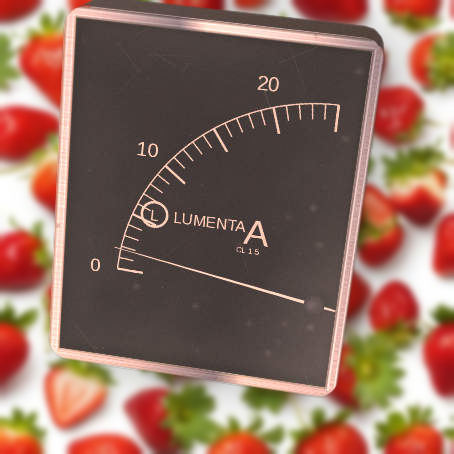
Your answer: 2 A
